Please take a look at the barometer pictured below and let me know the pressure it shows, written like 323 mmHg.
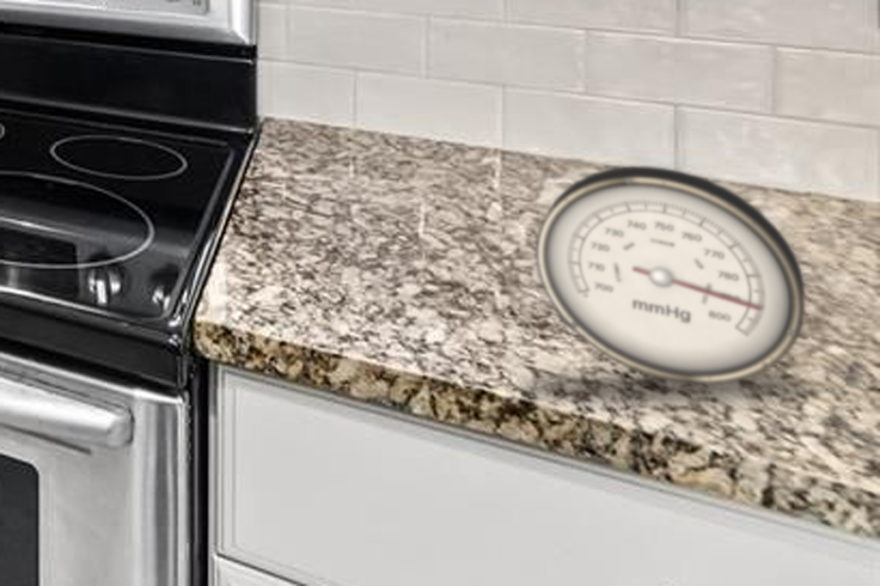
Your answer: 790 mmHg
